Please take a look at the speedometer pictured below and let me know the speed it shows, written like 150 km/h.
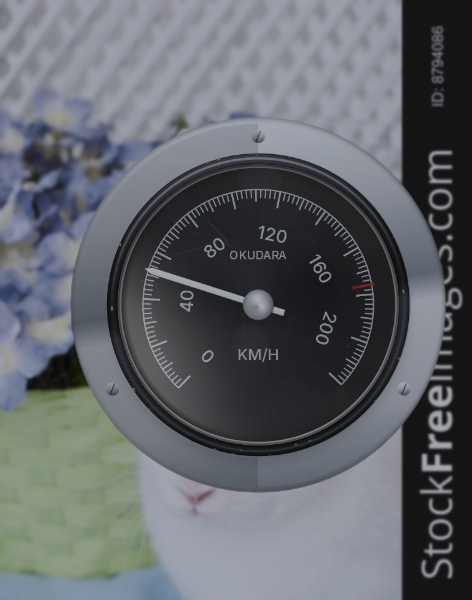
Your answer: 52 km/h
